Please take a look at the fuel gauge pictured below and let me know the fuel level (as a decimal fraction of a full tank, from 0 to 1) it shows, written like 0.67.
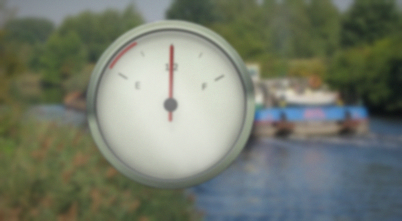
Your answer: 0.5
